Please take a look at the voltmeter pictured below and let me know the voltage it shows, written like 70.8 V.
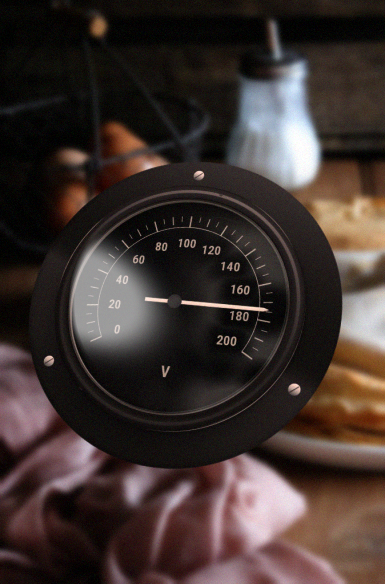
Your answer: 175 V
